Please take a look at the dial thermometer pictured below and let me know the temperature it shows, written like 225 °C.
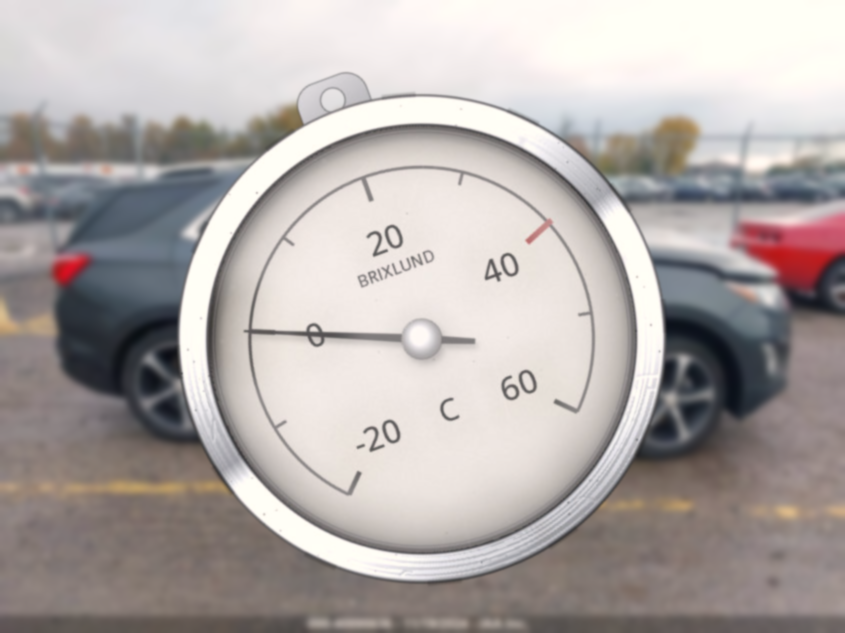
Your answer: 0 °C
